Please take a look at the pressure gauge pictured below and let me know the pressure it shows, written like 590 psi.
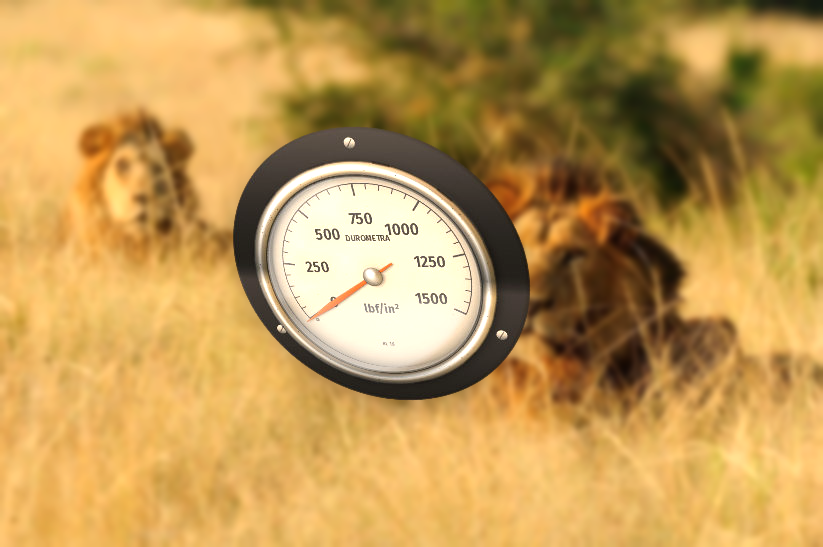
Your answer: 0 psi
